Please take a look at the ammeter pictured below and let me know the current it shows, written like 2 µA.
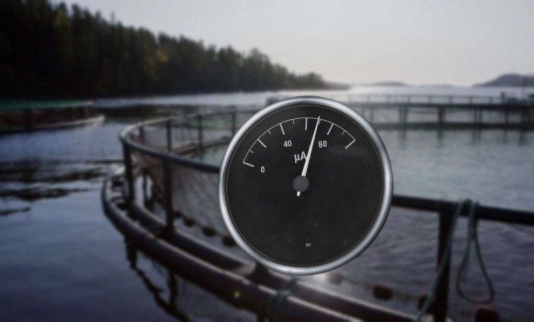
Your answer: 70 µA
